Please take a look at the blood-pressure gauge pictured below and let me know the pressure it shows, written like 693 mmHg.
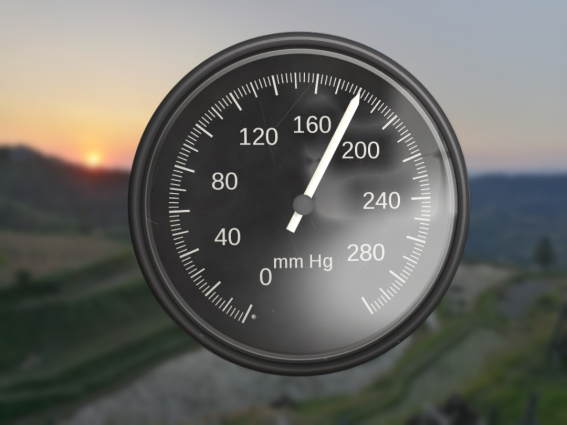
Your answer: 180 mmHg
